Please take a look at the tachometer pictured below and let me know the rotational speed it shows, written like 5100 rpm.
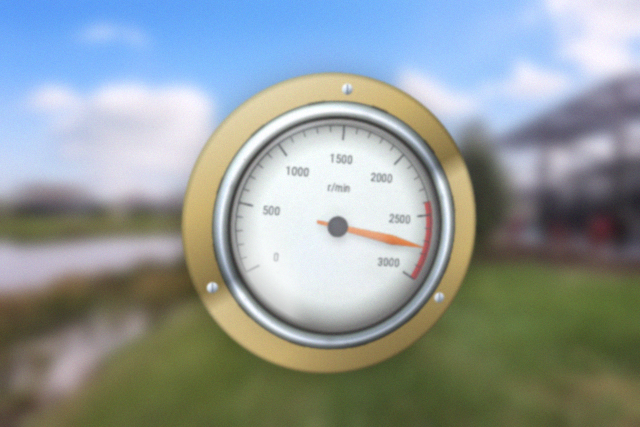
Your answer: 2750 rpm
